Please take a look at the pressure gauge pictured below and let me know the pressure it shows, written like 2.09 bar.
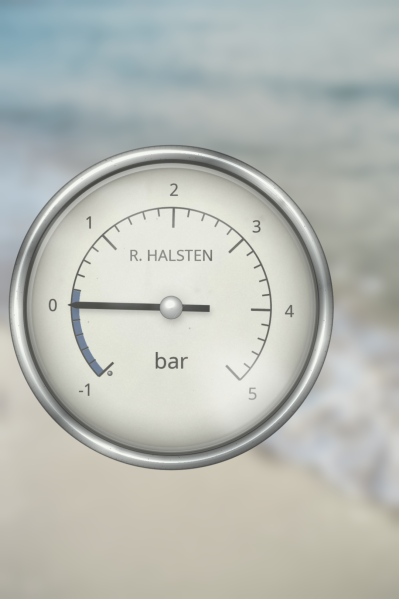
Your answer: 0 bar
